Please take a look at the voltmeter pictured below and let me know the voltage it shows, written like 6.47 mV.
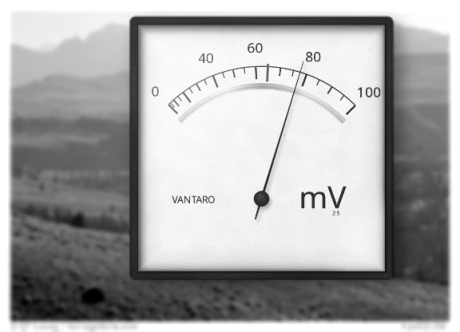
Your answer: 77.5 mV
